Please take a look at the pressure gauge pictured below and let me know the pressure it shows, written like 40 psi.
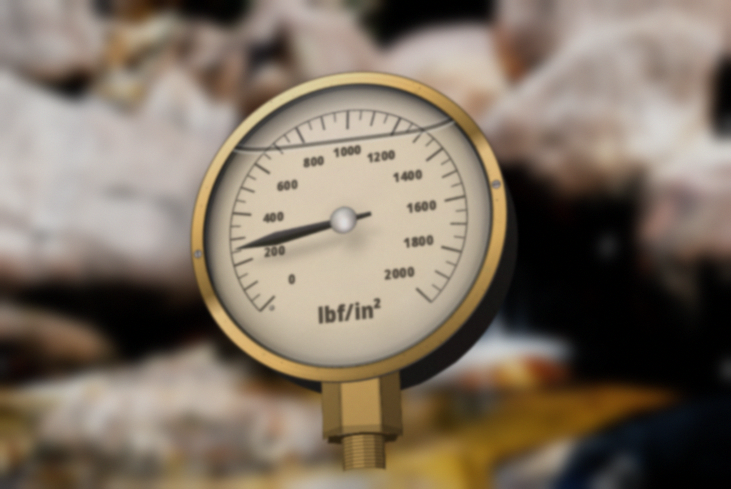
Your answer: 250 psi
